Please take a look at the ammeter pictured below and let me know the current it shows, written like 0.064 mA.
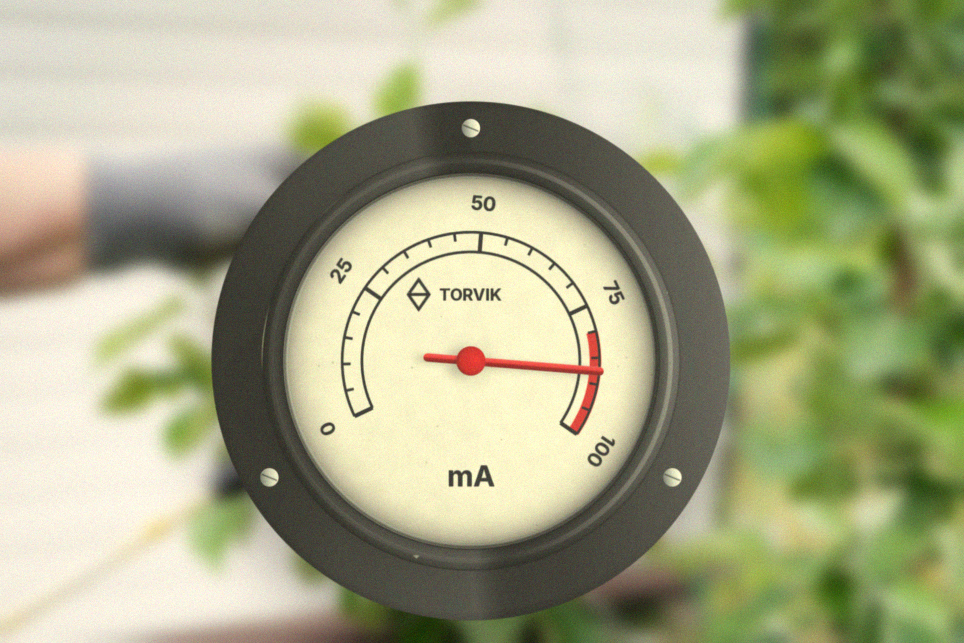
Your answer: 87.5 mA
